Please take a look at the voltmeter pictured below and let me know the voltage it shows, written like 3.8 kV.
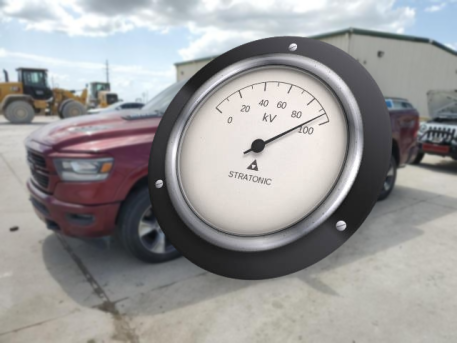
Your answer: 95 kV
